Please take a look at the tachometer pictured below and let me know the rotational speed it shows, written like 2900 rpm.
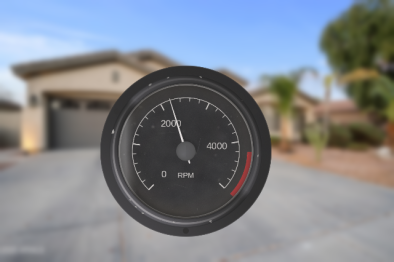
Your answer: 2200 rpm
